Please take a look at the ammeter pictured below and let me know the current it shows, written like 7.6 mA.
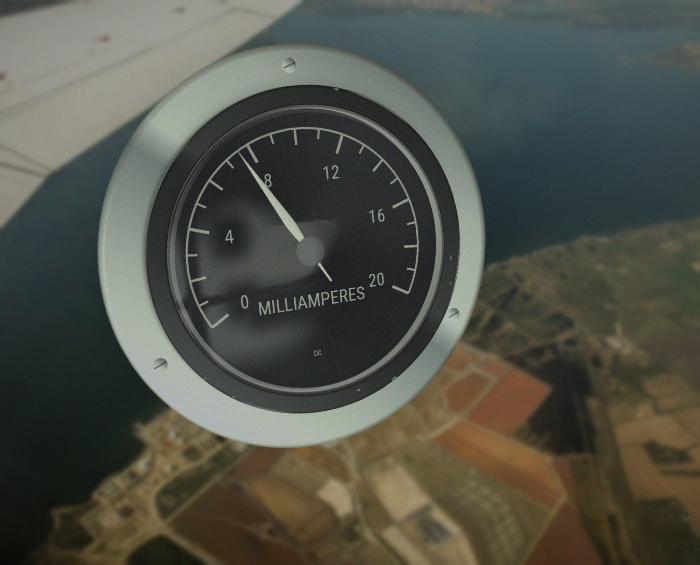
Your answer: 7.5 mA
